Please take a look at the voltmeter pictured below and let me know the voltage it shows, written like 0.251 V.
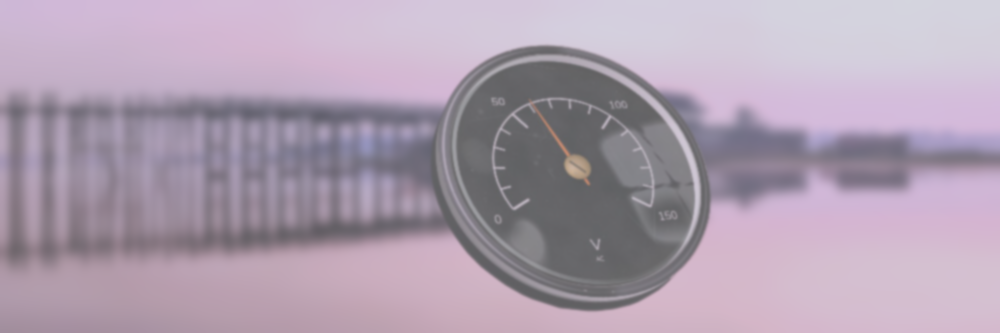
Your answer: 60 V
